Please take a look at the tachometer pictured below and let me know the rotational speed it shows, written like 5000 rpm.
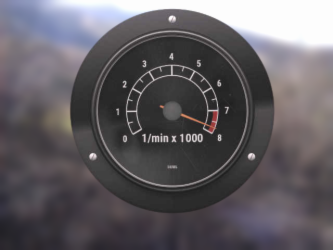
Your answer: 7750 rpm
